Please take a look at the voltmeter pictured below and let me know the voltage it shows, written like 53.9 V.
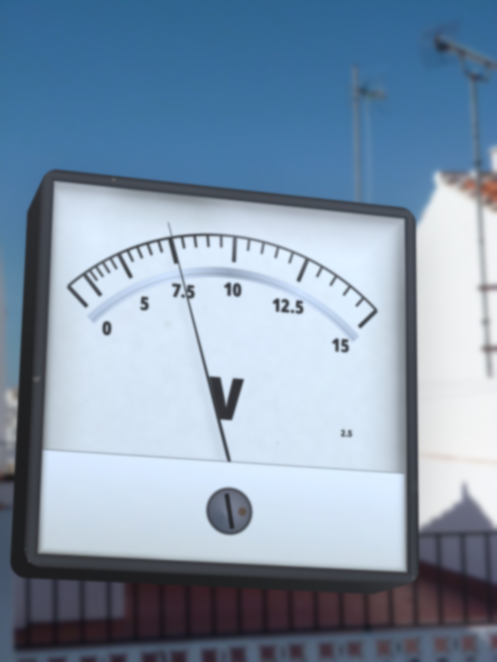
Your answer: 7.5 V
